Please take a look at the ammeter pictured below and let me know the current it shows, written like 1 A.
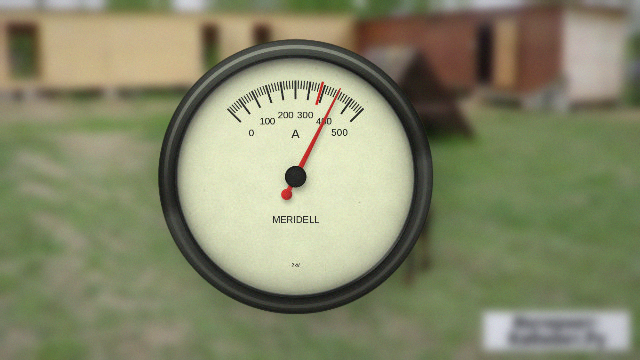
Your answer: 400 A
